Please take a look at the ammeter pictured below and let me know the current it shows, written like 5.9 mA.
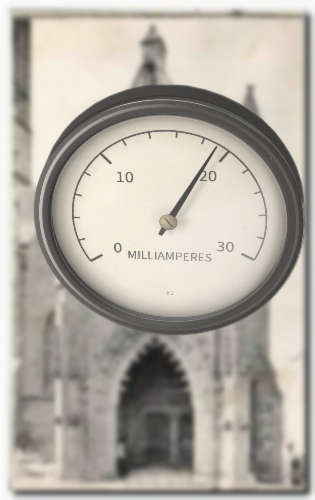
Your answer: 19 mA
